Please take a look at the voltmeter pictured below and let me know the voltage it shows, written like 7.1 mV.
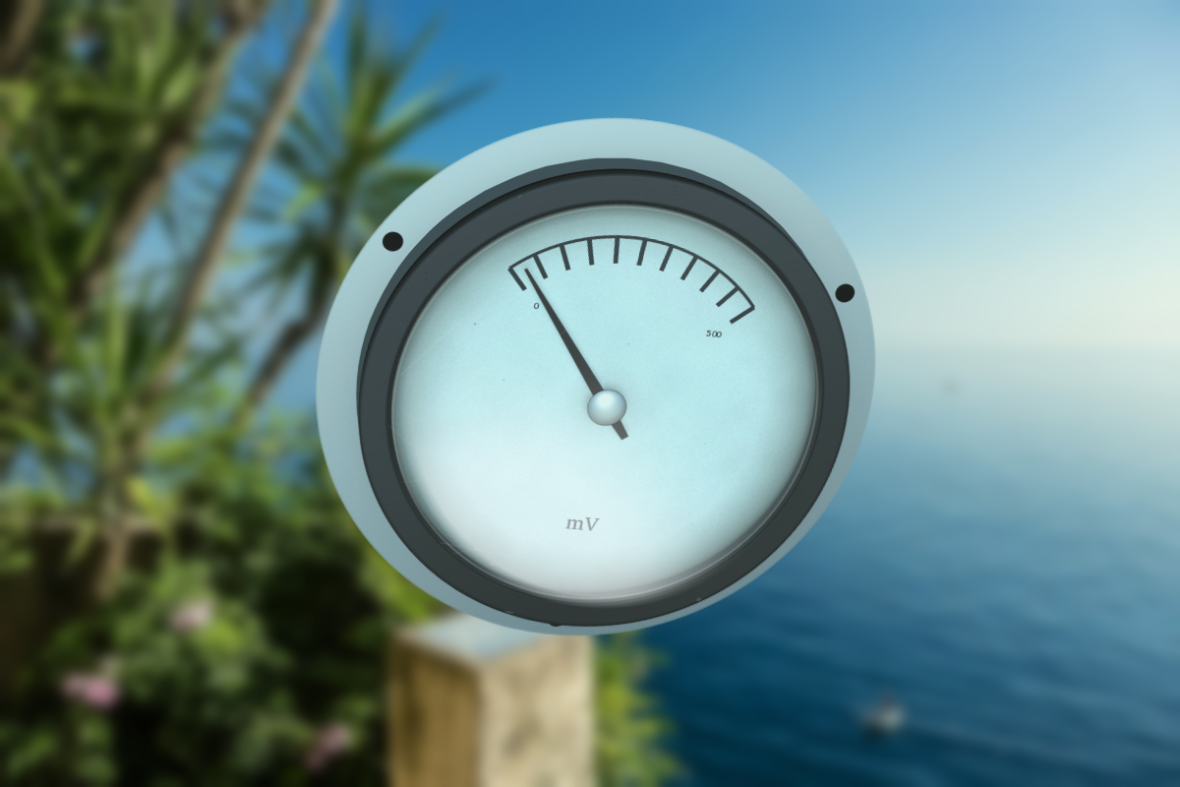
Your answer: 25 mV
